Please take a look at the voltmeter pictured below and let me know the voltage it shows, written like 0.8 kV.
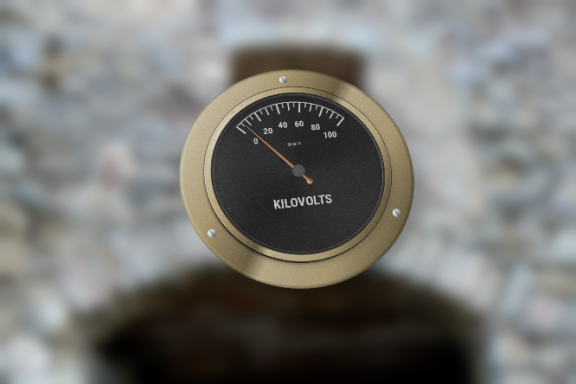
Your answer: 5 kV
